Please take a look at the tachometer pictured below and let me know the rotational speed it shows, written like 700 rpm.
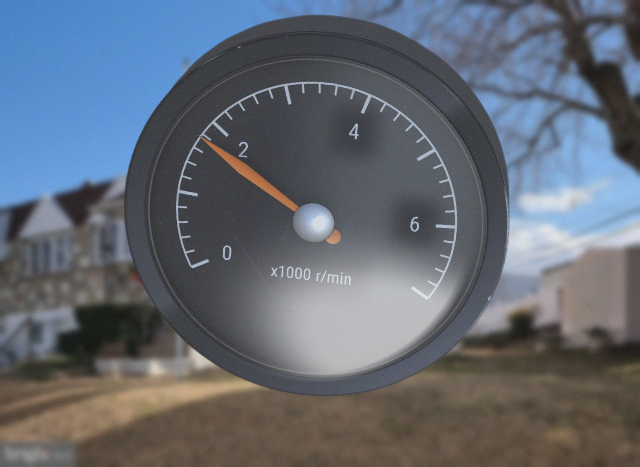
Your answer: 1800 rpm
